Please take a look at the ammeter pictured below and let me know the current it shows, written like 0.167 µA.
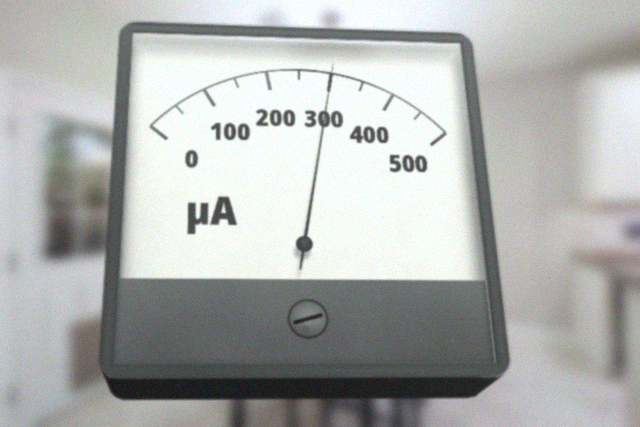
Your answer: 300 µA
